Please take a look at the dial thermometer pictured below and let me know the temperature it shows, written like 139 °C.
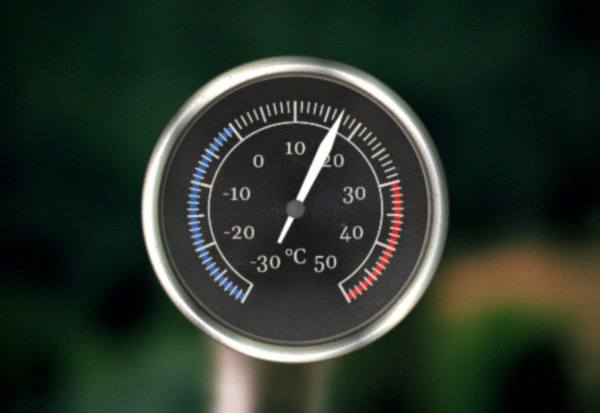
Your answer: 17 °C
